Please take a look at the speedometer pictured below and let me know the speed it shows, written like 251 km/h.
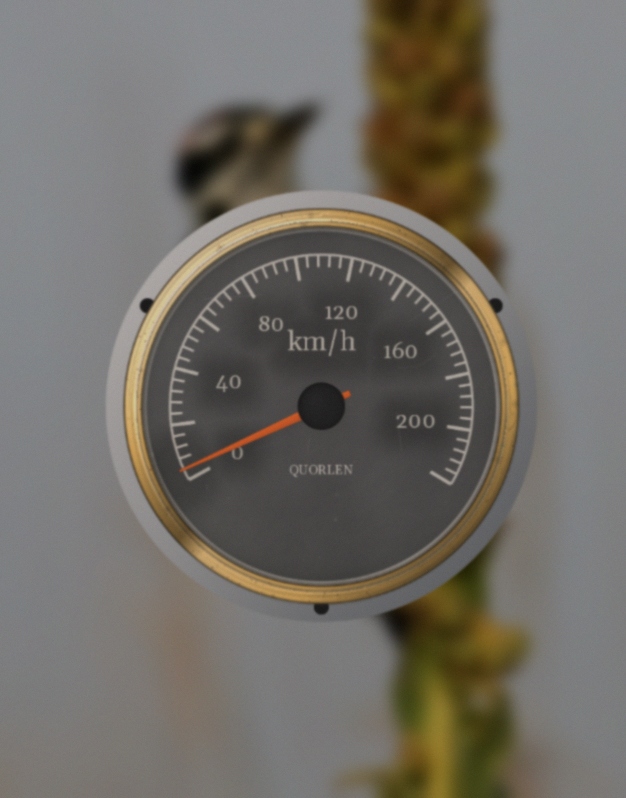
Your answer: 4 km/h
